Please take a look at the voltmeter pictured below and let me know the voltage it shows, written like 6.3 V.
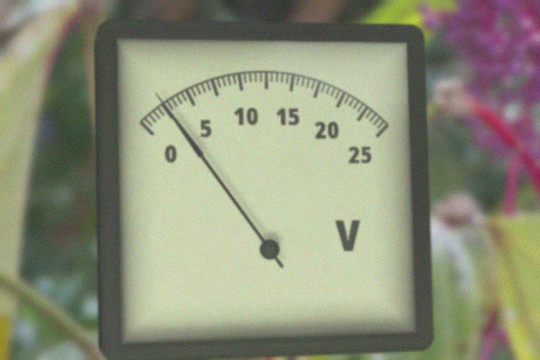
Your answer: 2.5 V
